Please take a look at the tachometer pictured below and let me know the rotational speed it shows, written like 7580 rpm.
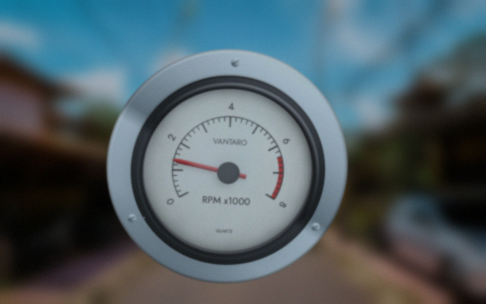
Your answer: 1400 rpm
